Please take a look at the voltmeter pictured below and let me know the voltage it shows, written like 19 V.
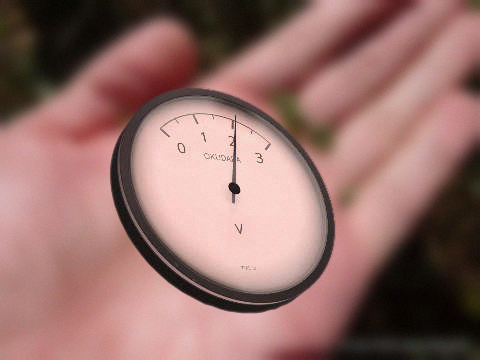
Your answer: 2 V
